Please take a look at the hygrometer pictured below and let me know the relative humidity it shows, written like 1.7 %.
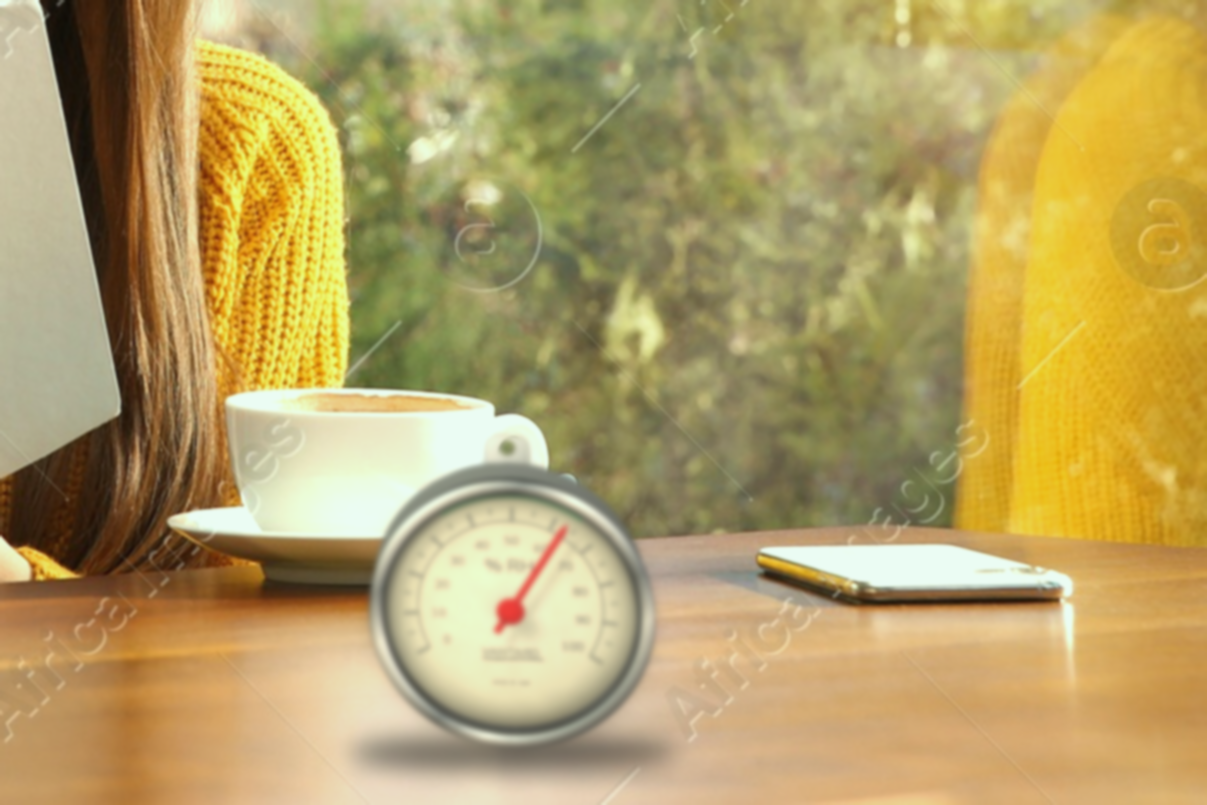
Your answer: 62.5 %
